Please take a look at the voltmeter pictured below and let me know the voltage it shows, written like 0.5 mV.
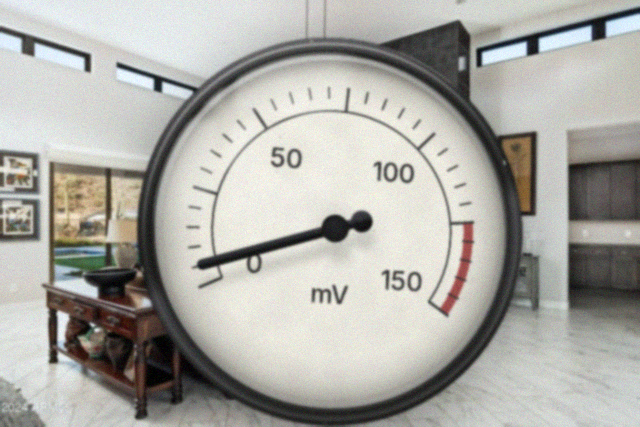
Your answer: 5 mV
